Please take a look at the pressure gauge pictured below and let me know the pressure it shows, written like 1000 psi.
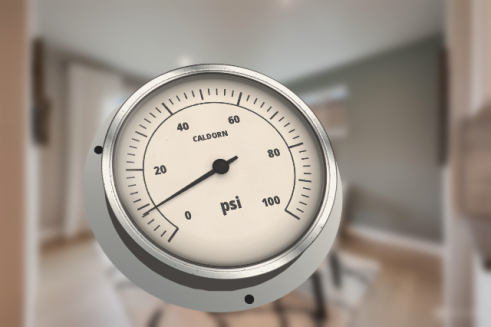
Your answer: 8 psi
